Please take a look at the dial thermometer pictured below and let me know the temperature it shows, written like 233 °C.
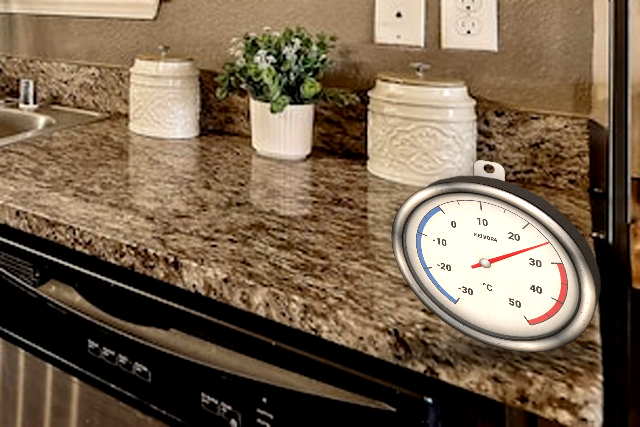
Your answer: 25 °C
